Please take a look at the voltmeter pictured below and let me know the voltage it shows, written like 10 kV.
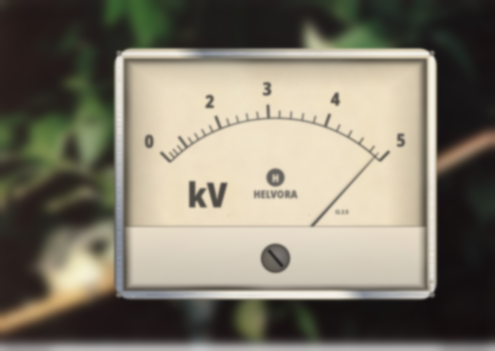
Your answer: 4.9 kV
